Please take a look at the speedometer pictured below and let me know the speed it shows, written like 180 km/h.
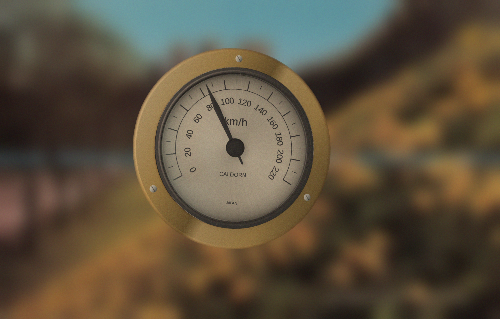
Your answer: 85 km/h
